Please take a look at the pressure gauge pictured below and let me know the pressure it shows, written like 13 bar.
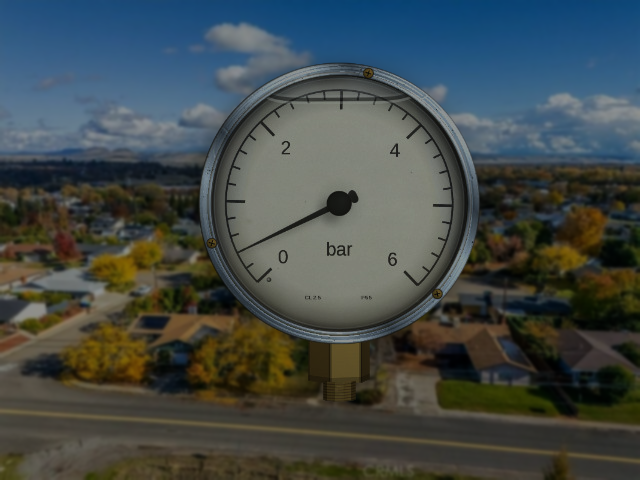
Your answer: 0.4 bar
